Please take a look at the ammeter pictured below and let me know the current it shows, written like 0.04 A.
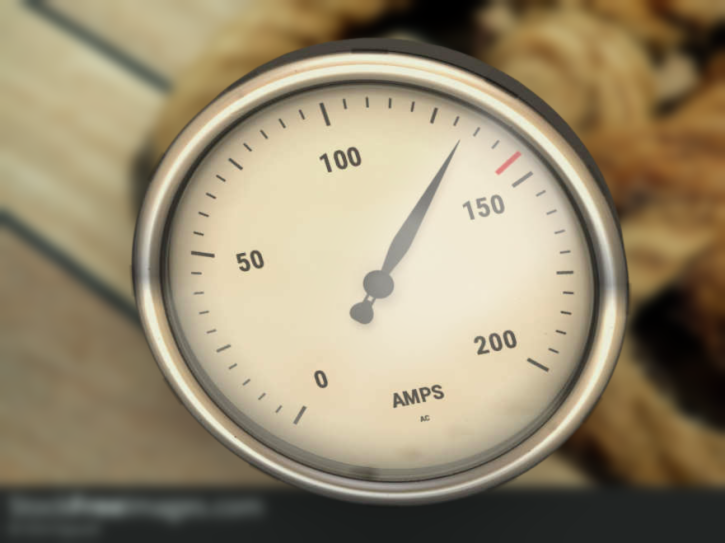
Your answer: 132.5 A
